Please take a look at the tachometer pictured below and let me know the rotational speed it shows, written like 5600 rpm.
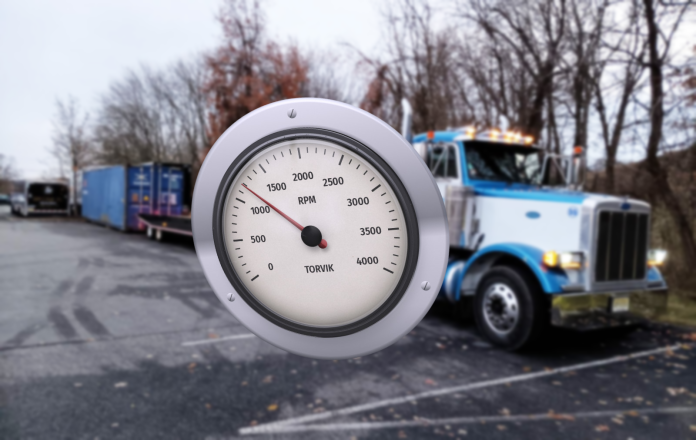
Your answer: 1200 rpm
